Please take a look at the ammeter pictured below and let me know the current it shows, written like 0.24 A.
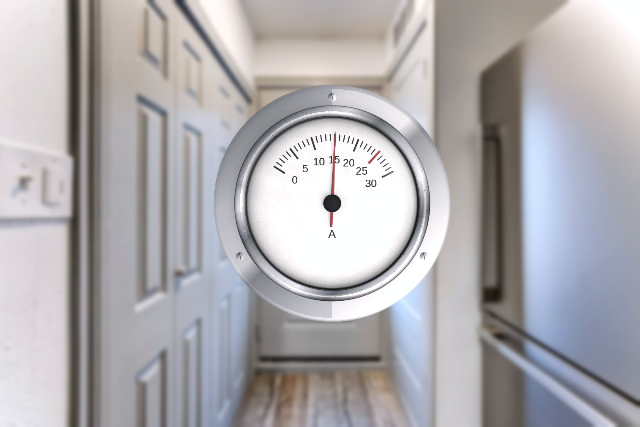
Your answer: 15 A
